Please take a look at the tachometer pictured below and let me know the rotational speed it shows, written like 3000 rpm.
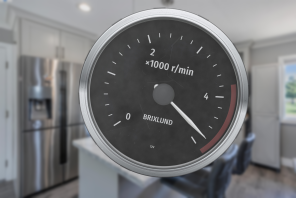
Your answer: 4800 rpm
